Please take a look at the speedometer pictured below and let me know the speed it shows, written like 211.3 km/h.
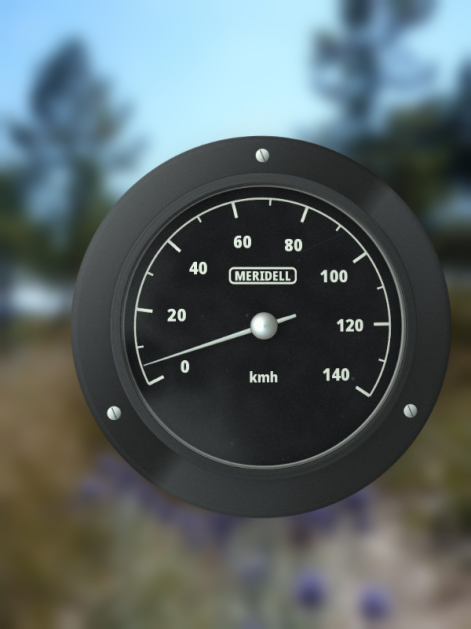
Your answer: 5 km/h
